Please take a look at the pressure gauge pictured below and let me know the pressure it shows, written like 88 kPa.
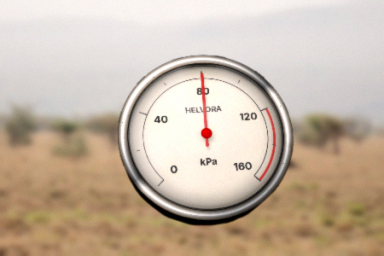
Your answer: 80 kPa
